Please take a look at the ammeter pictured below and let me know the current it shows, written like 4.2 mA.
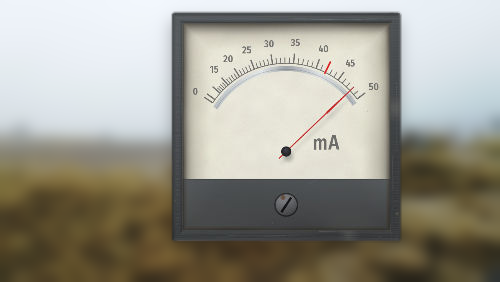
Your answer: 48 mA
